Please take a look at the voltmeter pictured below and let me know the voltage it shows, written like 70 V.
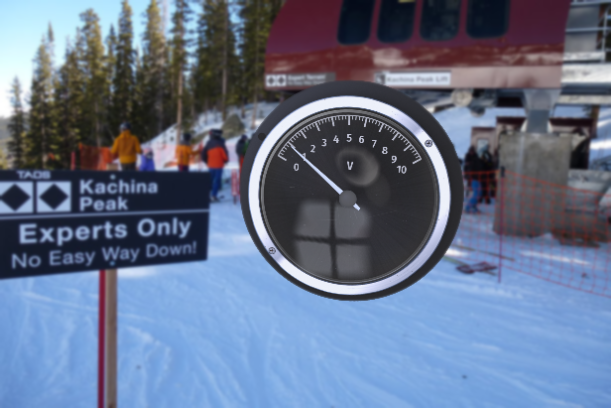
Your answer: 1 V
